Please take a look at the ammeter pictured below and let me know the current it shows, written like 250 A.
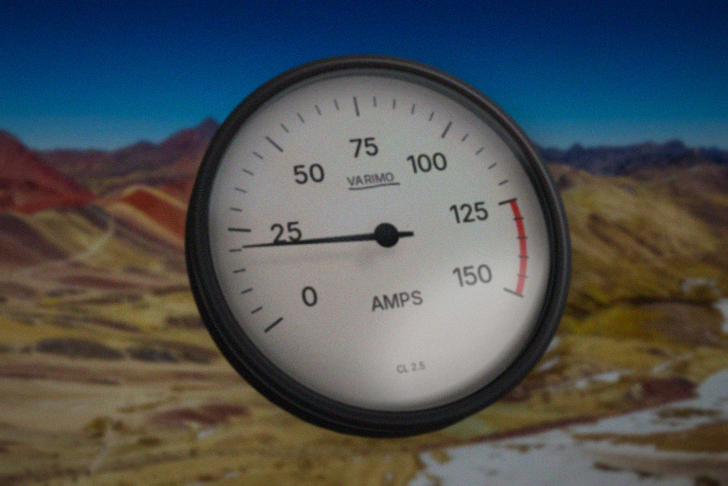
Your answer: 20 A
